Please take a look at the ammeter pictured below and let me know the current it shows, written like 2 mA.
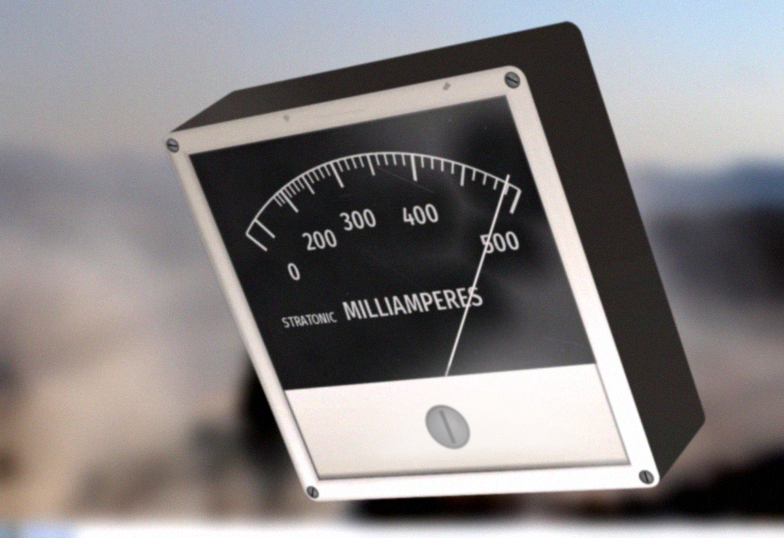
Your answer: 490 mA
